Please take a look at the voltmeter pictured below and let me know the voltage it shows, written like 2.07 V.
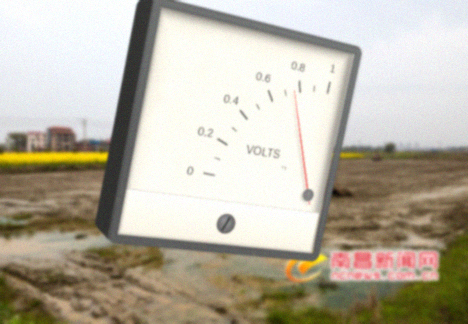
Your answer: 0.75 V
